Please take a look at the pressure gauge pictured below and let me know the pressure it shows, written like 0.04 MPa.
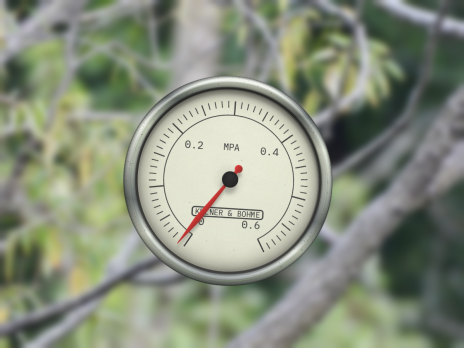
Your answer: 0.01 MPa
